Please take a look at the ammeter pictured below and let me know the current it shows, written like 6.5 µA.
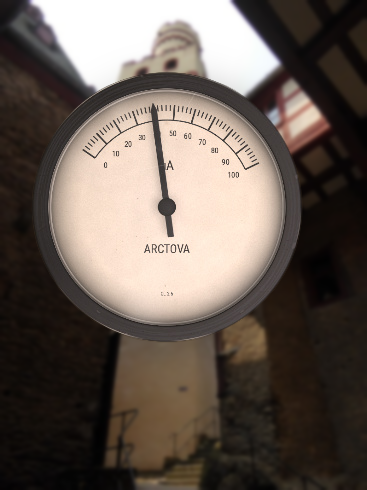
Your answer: 40 µA
